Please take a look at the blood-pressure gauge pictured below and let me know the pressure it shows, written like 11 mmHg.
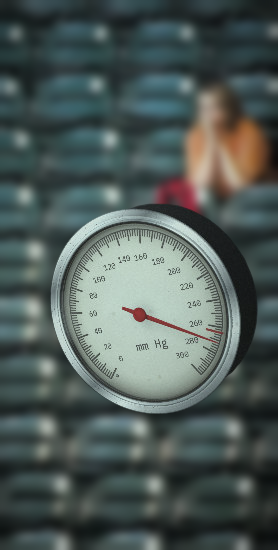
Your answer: 270 mmHg
